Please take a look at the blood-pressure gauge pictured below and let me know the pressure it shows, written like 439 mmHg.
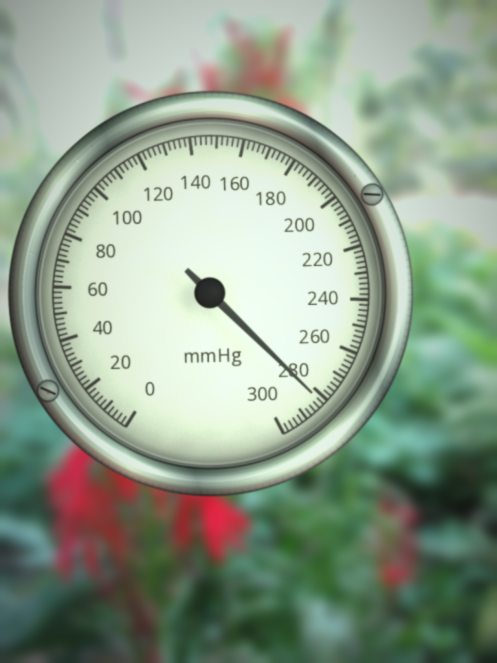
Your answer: 282 mmHg
